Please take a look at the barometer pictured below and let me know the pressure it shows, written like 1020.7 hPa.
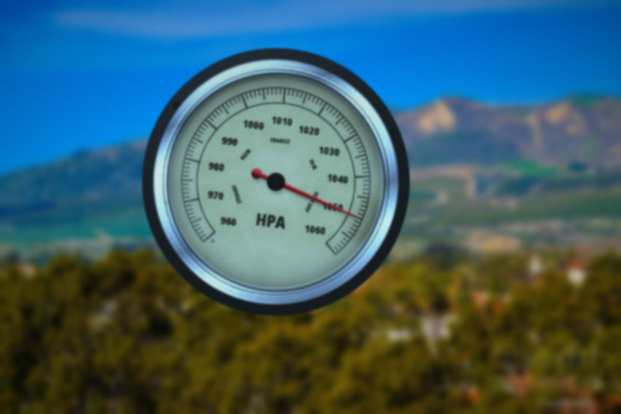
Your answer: 1050 hPa
